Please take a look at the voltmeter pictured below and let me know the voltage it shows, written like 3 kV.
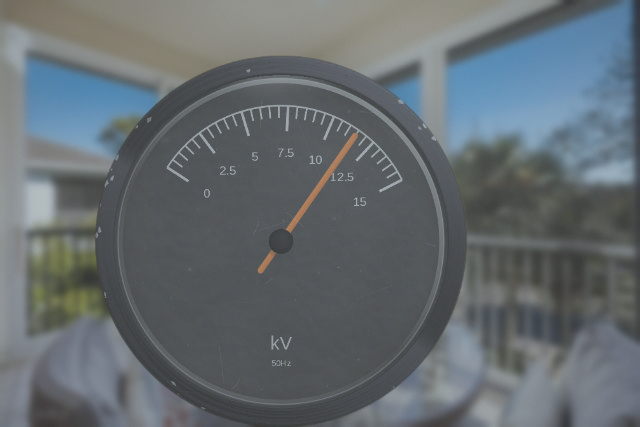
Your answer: 11.5 kV
